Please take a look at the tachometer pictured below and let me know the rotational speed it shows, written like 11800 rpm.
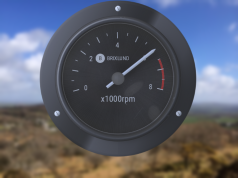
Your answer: 6000 rpm
